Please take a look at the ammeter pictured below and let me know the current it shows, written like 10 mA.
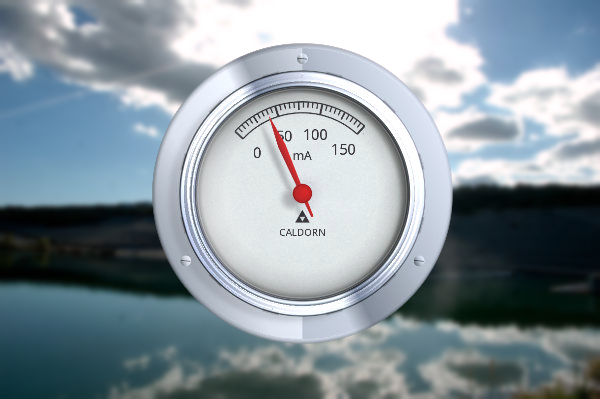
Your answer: 40 mA
